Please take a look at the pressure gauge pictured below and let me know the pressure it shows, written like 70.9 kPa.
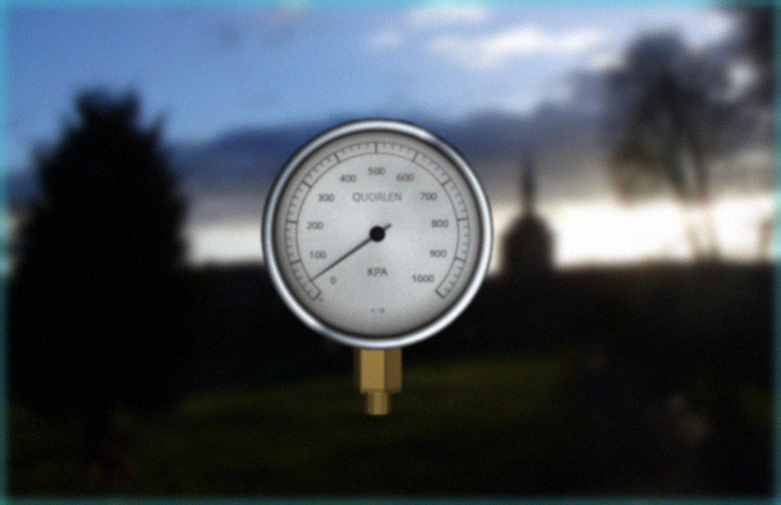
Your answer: 40 kPa
